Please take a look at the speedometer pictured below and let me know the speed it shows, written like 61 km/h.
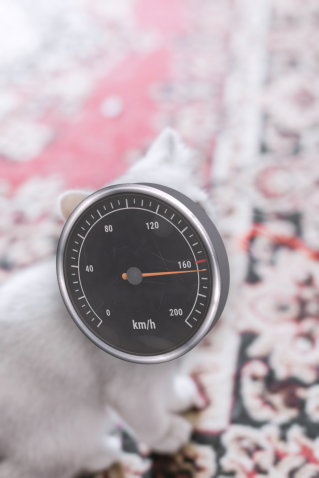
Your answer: 165 km/h
